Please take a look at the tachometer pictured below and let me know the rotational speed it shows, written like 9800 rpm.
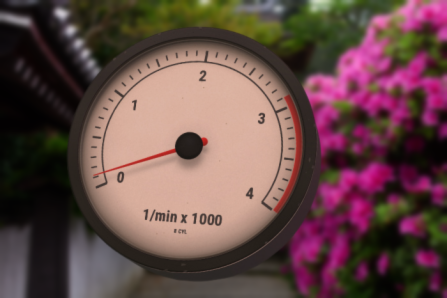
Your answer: 100 rpm
